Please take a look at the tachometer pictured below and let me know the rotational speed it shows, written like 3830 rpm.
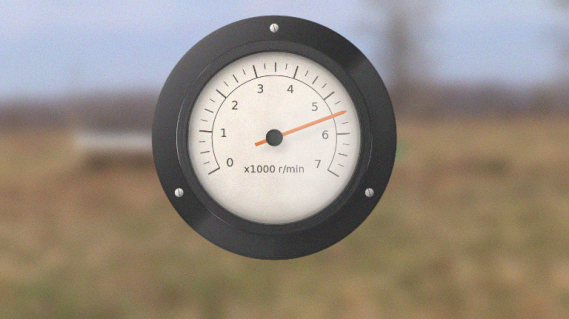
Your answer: 5500 rpm
